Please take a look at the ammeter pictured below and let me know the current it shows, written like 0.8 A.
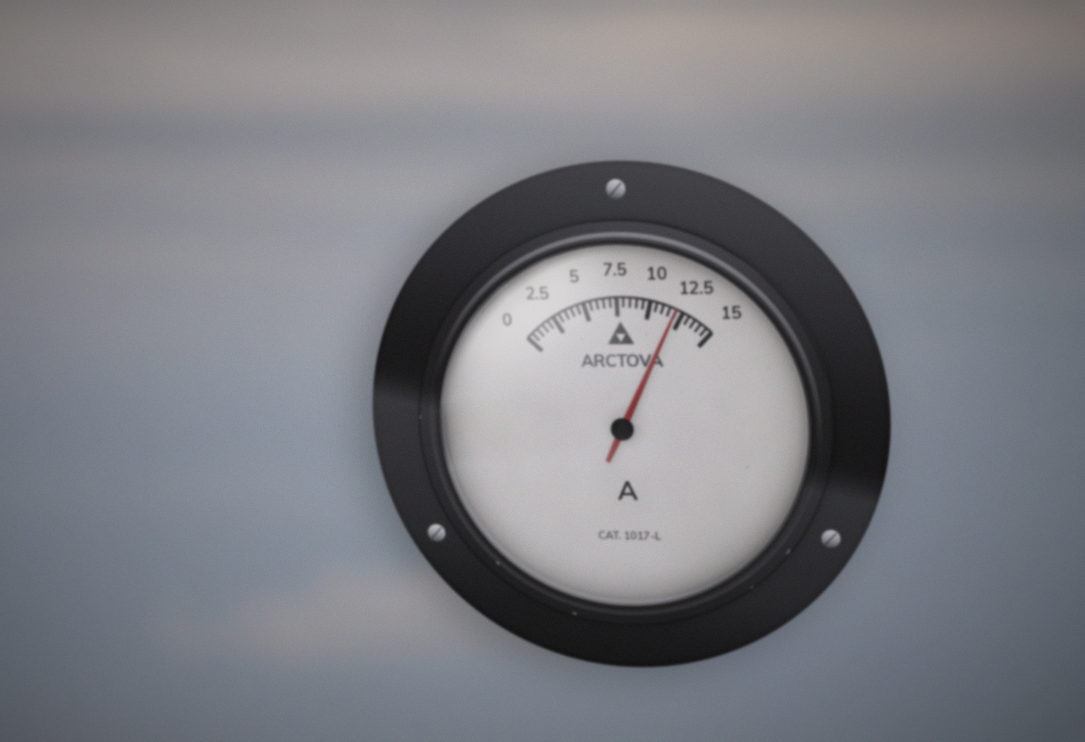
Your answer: 12 A
